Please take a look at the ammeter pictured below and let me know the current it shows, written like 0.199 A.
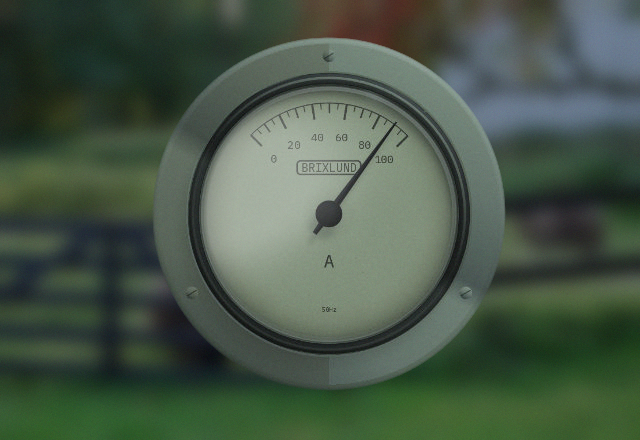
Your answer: 90 A
